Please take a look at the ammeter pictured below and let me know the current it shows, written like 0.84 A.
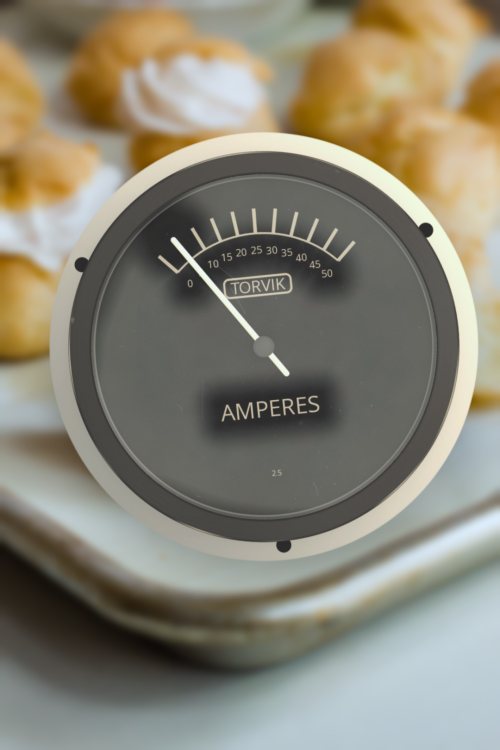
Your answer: 5 A
